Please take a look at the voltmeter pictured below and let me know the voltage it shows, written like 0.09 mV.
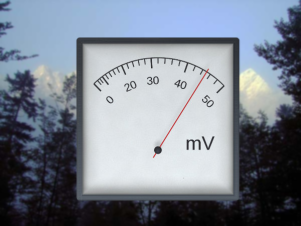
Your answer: 45 mV
